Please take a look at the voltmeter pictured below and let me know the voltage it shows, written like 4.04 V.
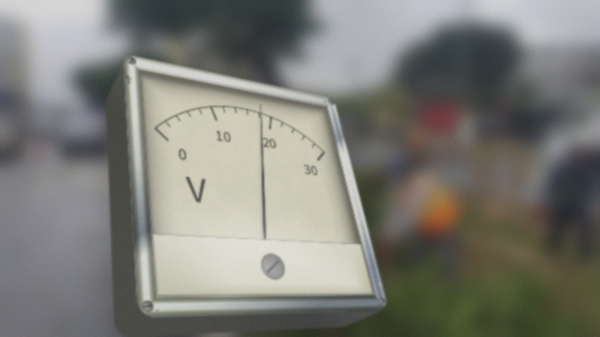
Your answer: 18 V
